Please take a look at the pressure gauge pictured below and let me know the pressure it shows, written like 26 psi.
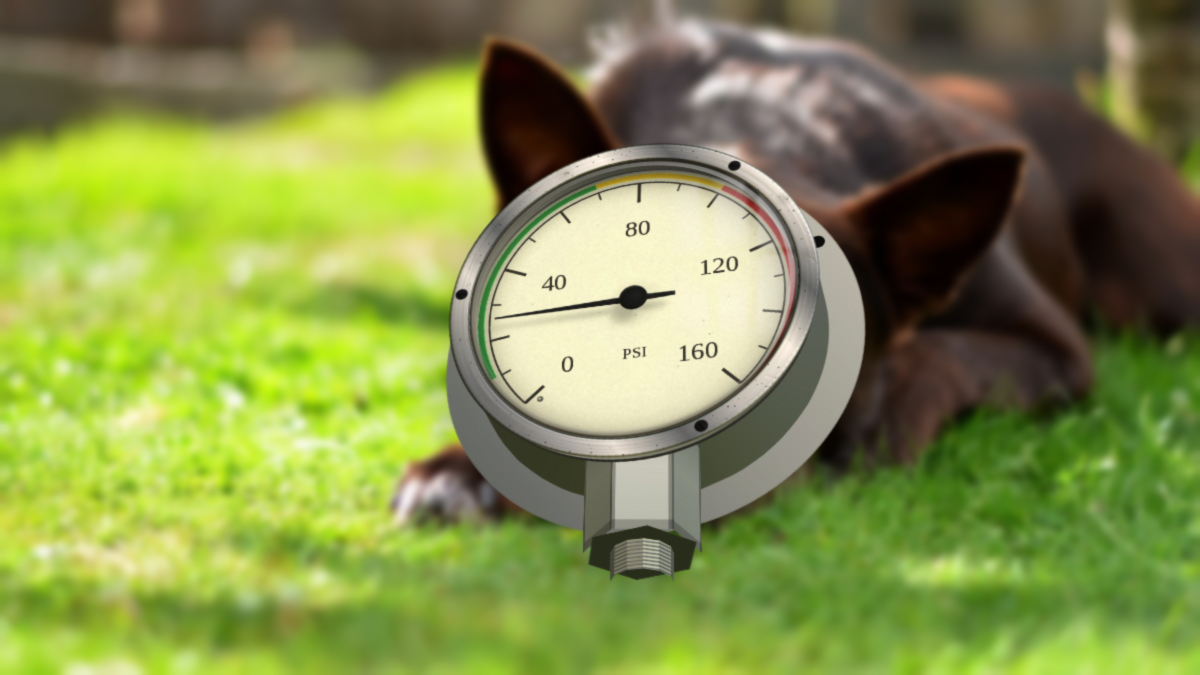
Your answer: 25 psi
